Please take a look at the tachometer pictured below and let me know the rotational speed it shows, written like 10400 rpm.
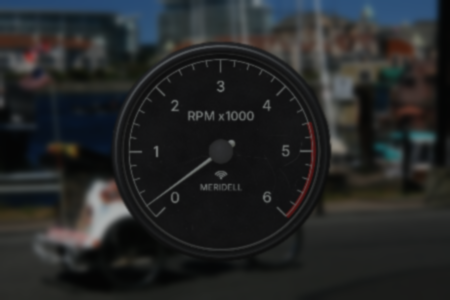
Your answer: 200 rpm
